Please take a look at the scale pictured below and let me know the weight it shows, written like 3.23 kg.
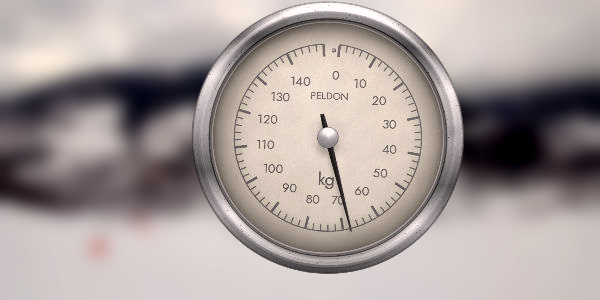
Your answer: 68 kg
